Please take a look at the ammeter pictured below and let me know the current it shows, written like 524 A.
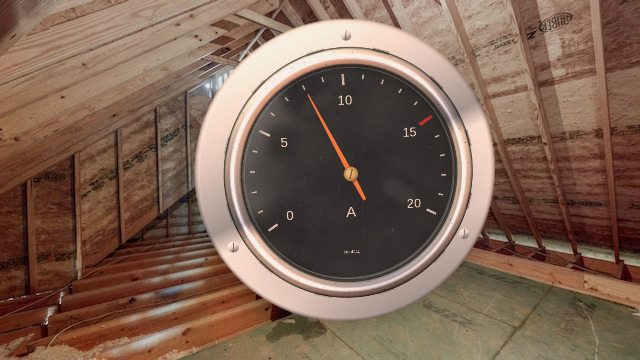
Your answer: 8 A
